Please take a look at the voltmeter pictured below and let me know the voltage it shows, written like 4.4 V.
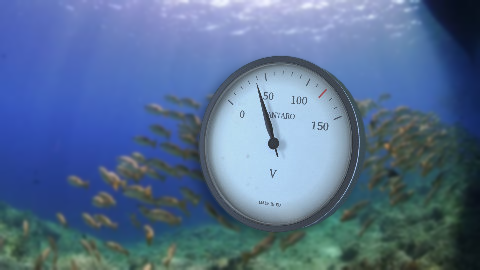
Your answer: 40 V
